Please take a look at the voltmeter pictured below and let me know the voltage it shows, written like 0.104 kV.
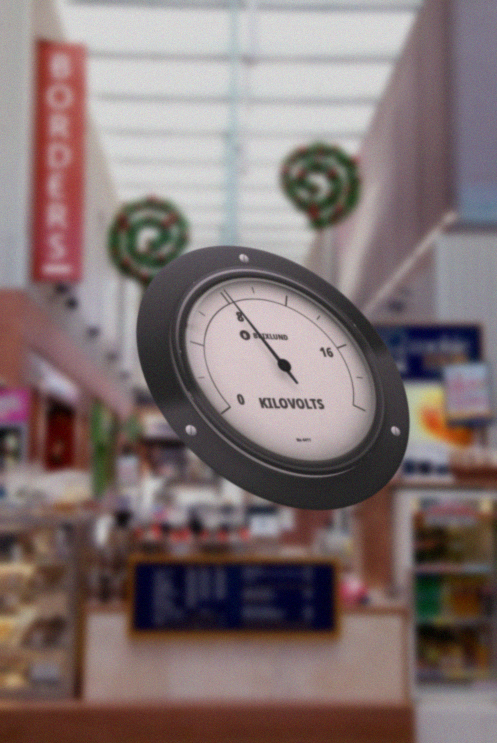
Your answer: 8 kV
